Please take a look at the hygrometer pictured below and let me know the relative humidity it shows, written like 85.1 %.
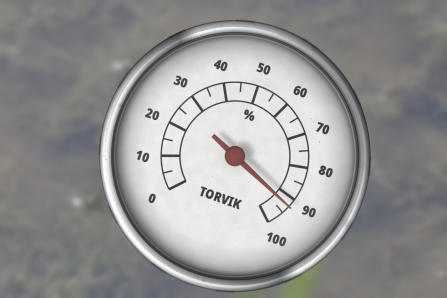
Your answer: 92.5 %
